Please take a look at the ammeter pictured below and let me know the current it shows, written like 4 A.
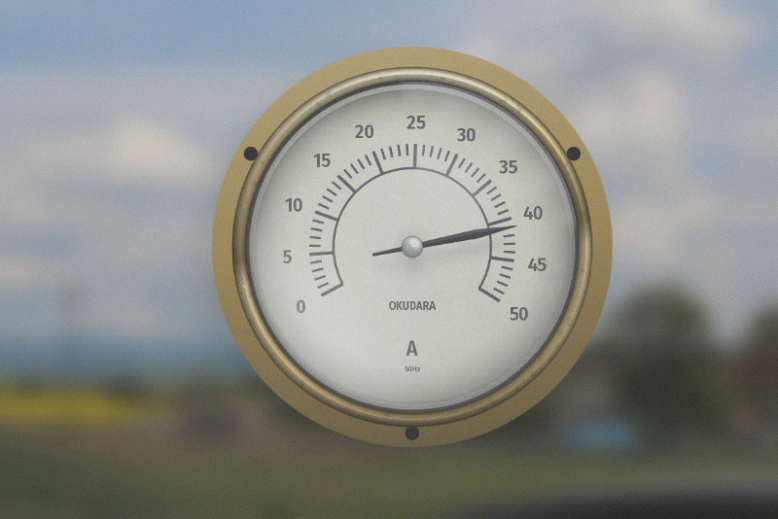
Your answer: 41 A
